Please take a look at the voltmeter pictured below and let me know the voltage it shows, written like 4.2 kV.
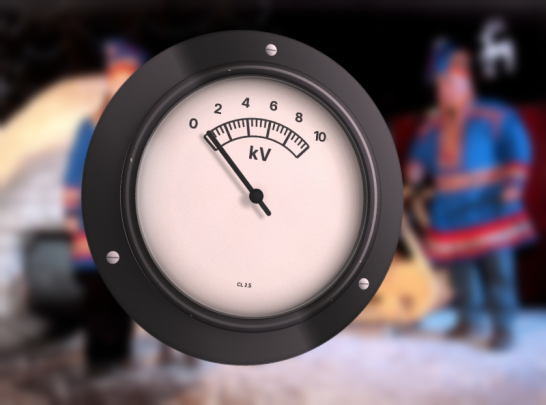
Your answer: 0.4 kV
